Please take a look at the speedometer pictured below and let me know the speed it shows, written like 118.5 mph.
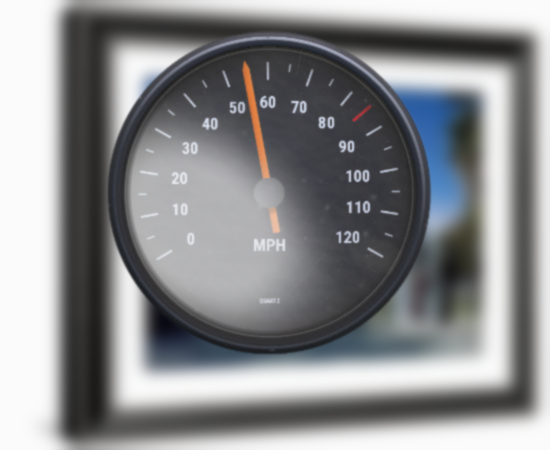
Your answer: 55 mph
